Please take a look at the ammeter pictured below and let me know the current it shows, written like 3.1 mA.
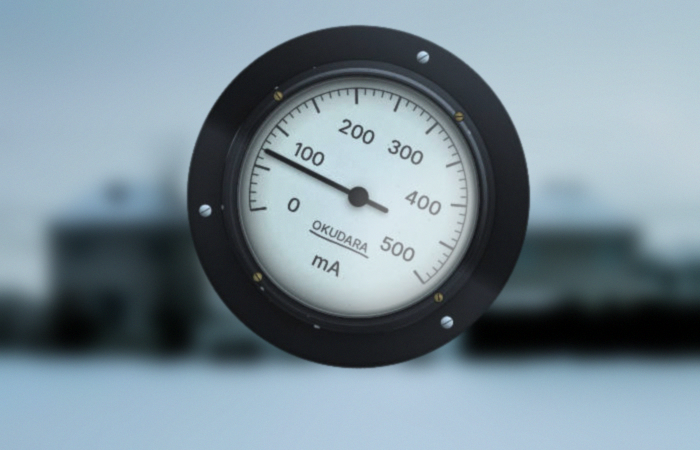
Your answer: 70 mA
